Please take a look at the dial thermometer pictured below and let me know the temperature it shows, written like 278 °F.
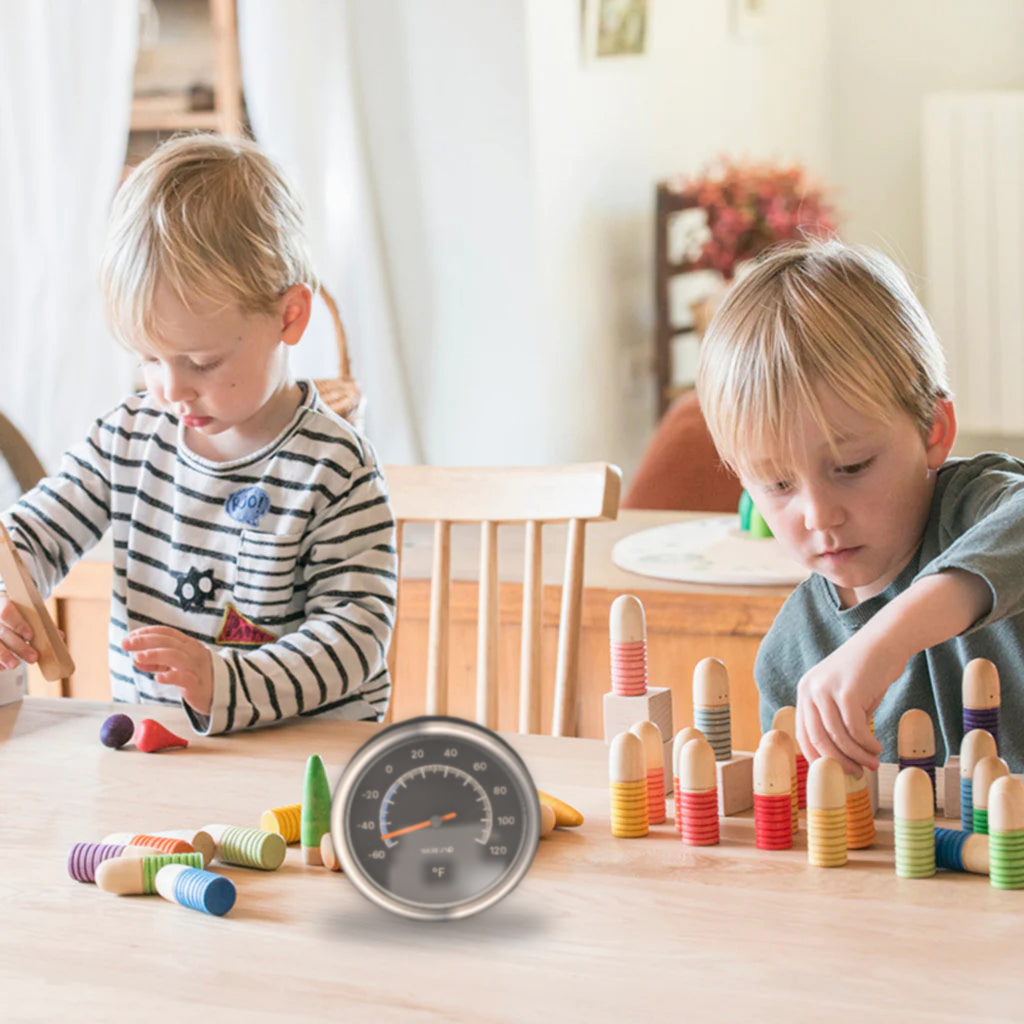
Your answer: -50 °F
